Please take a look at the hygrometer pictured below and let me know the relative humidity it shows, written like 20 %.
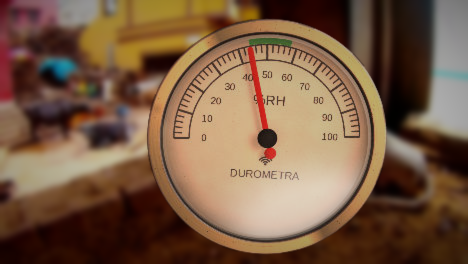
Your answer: 44 %
